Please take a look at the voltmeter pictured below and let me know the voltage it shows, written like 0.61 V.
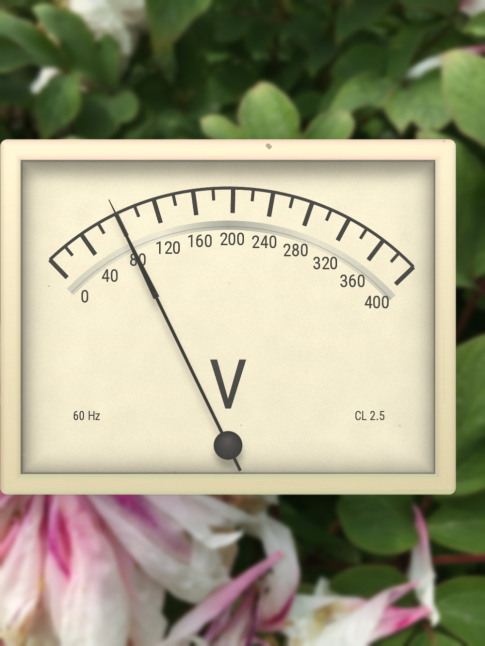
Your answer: 80 V
